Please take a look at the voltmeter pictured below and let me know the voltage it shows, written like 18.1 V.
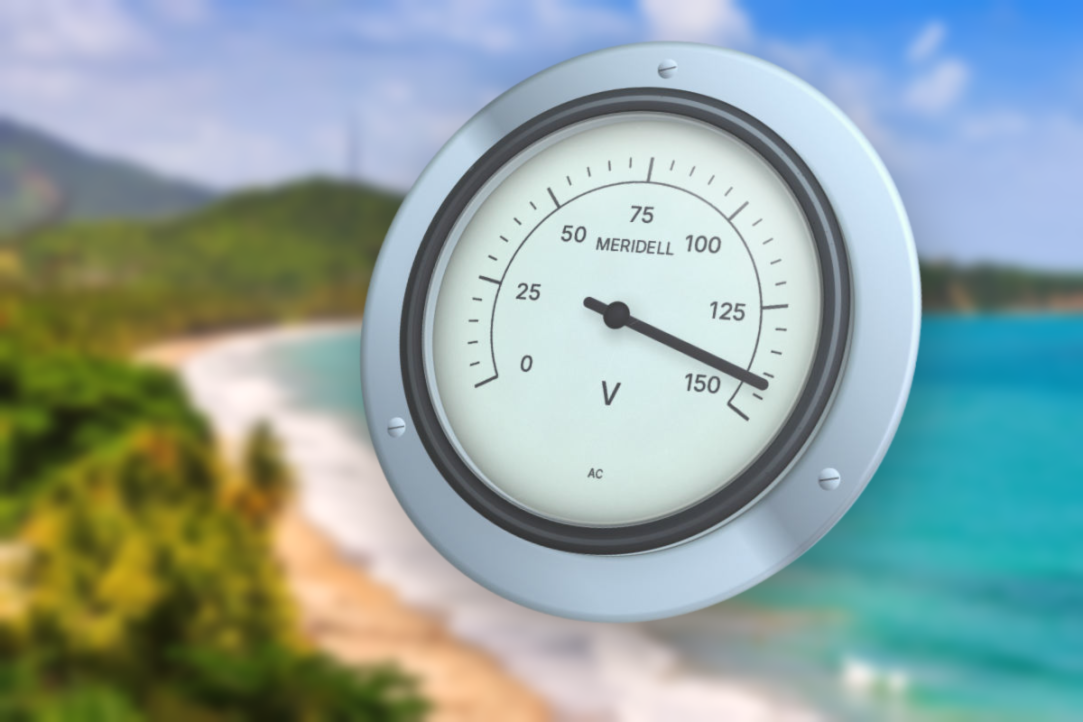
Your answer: 142.5 V
